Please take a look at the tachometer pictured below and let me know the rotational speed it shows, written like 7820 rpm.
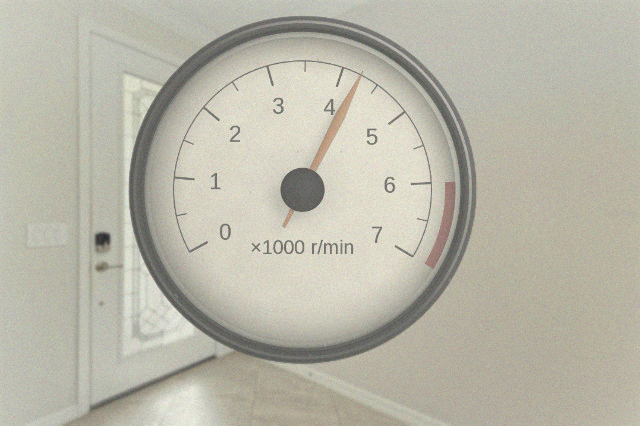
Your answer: 4250 rpm
